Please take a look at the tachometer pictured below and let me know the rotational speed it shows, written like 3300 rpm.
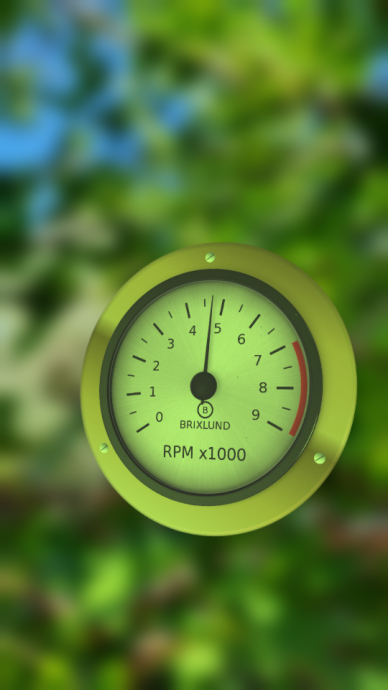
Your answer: 4750 rpm
